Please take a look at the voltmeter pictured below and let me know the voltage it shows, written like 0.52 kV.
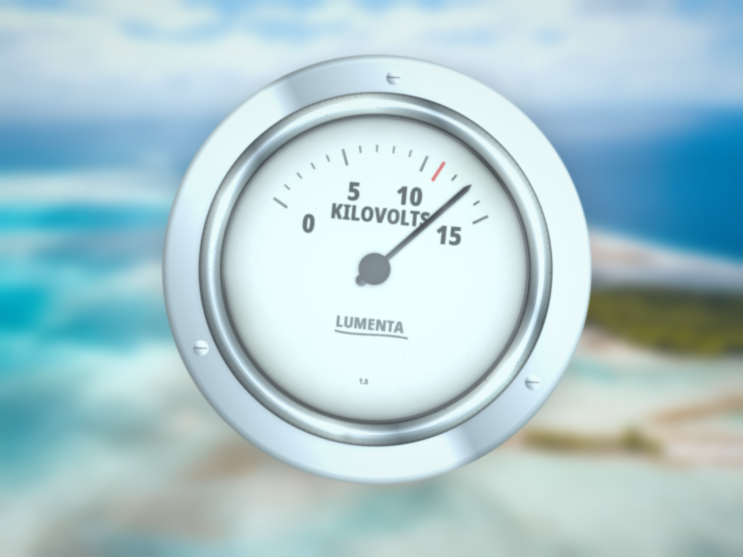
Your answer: 13 kV
